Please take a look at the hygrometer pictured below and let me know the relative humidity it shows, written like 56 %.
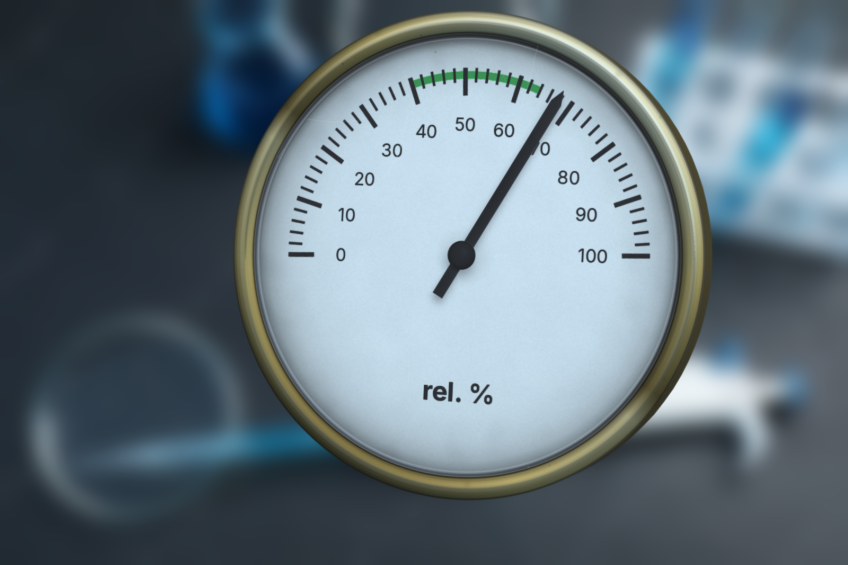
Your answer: 68 %
